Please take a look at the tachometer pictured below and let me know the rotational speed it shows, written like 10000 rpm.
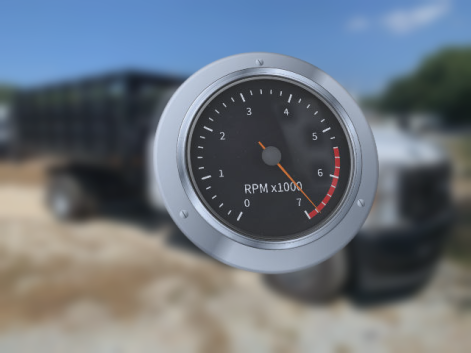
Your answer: 6800 rpm
